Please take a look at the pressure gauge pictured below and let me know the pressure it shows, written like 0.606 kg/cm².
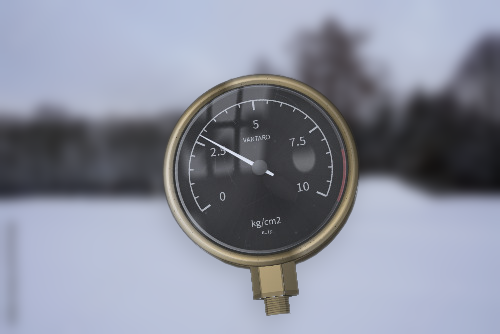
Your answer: 2.75 kg/cm²
